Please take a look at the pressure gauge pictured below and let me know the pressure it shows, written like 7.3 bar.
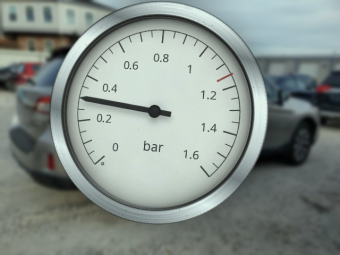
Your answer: 0.3 bar
